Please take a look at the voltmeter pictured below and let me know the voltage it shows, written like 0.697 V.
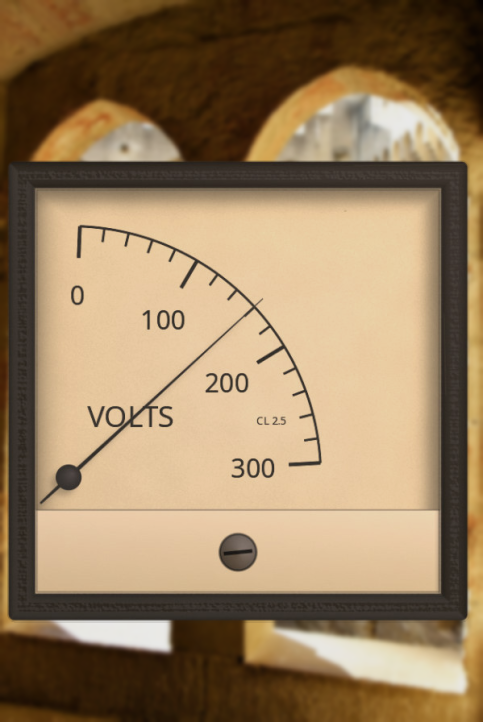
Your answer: 160 V
